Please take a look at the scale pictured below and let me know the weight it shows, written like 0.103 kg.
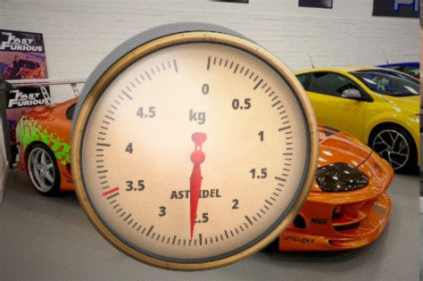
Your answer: 2.6 kg
